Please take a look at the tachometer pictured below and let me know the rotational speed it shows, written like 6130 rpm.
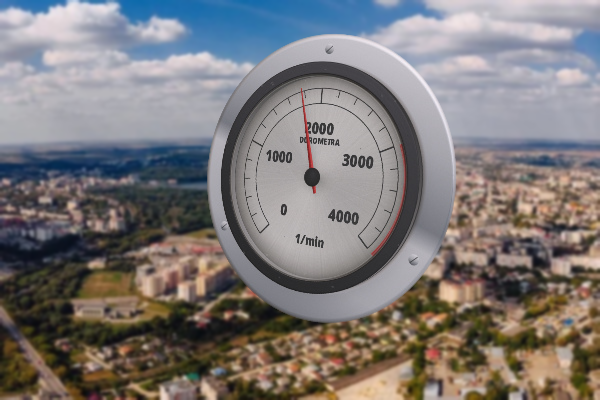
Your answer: 1800 rpm
